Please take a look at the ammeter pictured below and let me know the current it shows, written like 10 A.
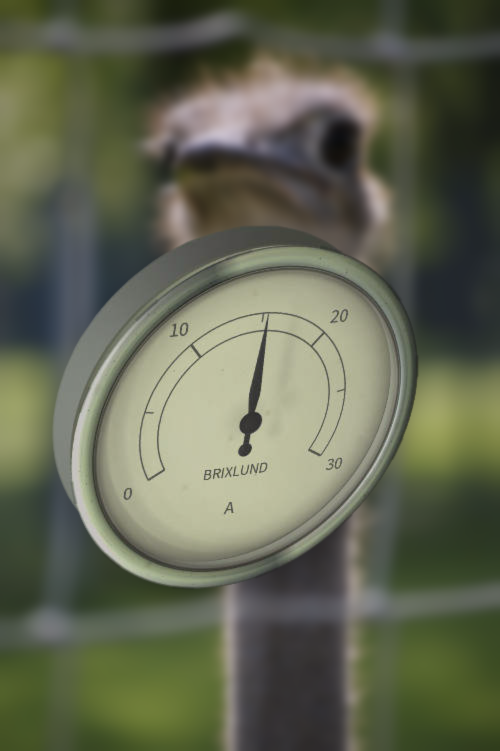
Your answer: 15 A
